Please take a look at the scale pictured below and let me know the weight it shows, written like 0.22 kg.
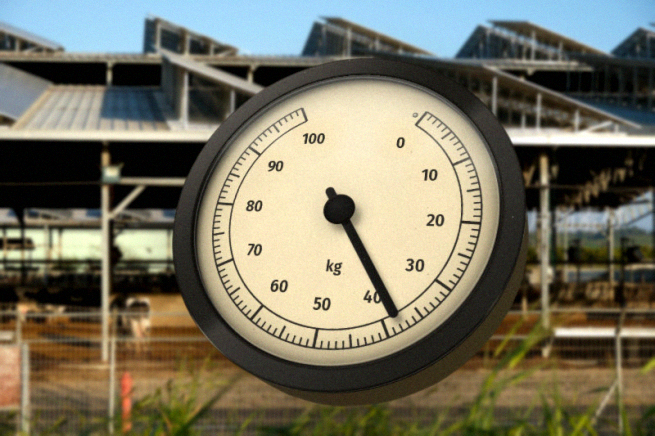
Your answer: 38 kg
